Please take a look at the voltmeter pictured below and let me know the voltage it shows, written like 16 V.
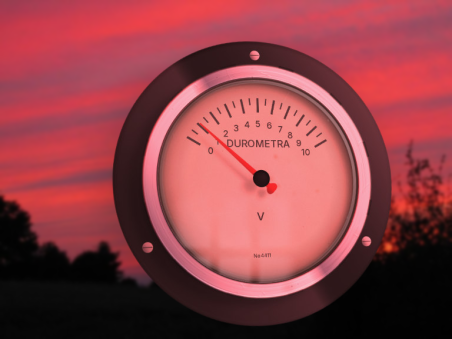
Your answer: 1 V
